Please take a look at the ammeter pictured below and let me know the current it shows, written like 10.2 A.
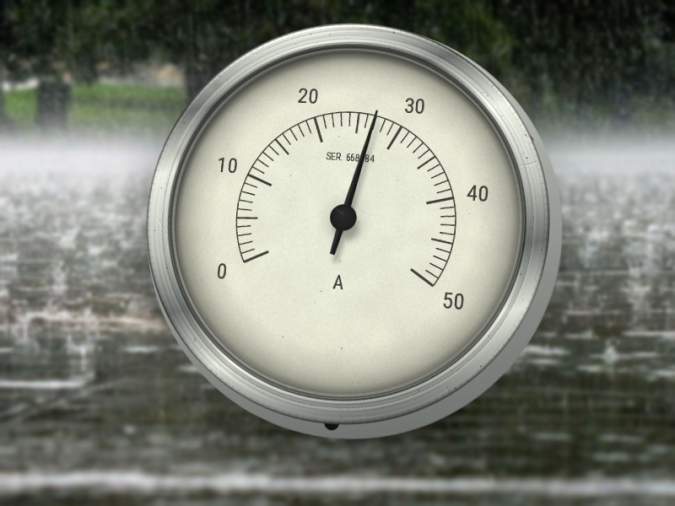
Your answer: 27 A
